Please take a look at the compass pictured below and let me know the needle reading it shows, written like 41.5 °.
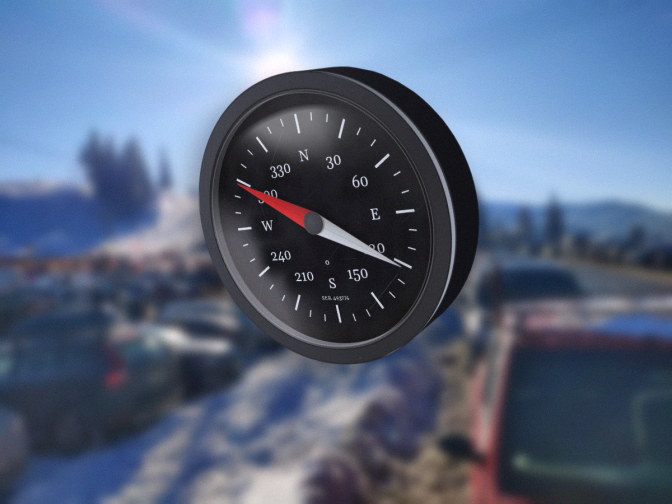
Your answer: 300 °
